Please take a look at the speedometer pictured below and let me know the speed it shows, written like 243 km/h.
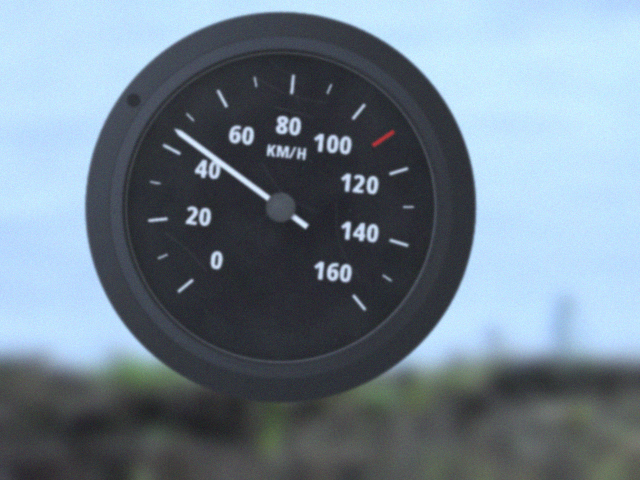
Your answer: 45 km/h
